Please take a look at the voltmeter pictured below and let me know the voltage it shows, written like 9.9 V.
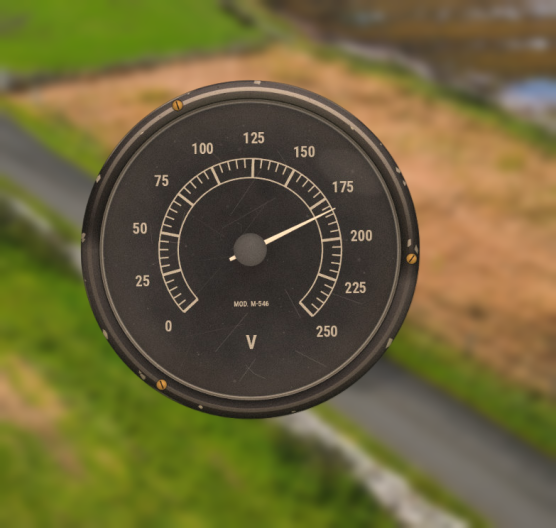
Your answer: 182.5 V
